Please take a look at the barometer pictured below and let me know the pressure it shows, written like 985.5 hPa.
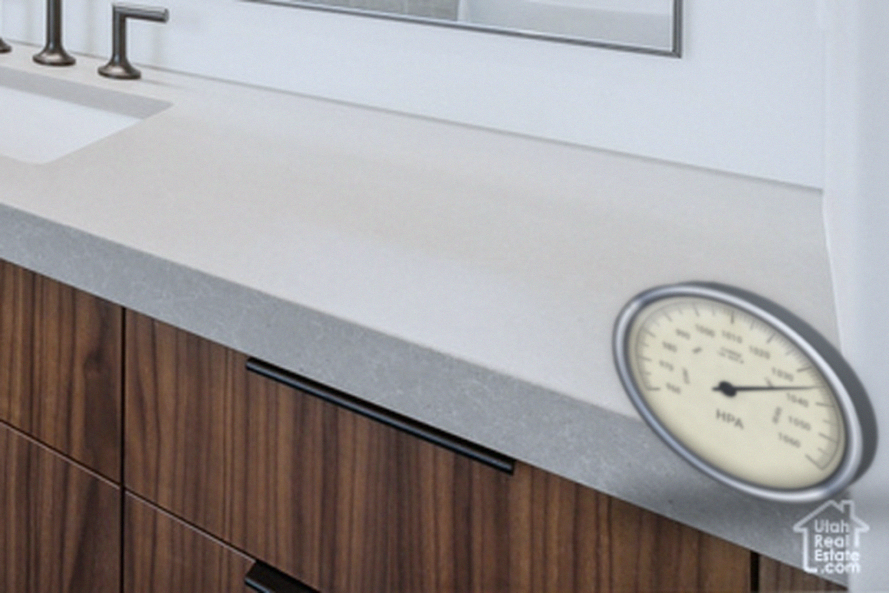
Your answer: 1035 hPa
